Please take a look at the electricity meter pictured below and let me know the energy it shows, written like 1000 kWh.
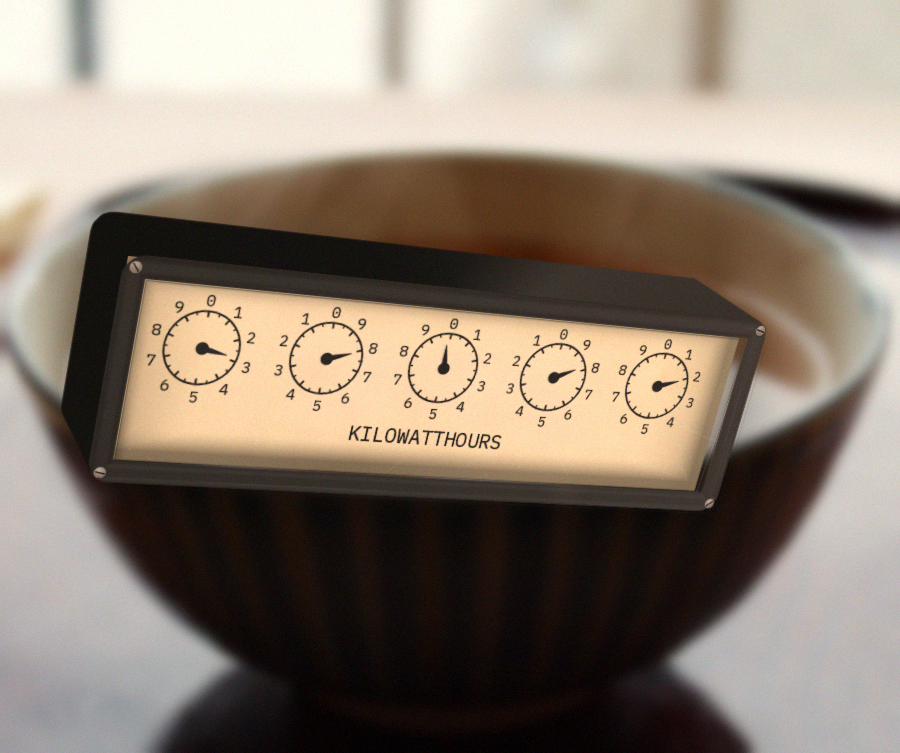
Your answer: 27982 kWh
